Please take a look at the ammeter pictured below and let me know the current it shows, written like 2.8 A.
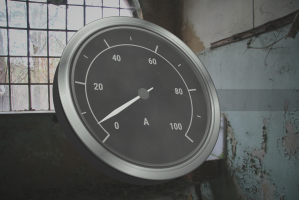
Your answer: 5 A
